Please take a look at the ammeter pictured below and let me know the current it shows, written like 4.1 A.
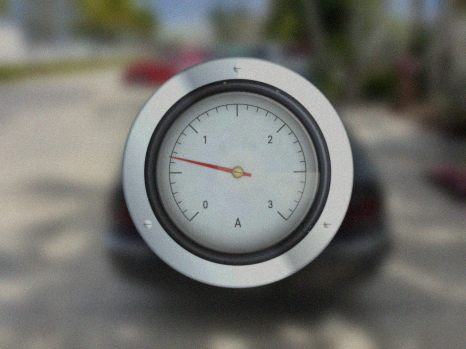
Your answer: 0.65 A
